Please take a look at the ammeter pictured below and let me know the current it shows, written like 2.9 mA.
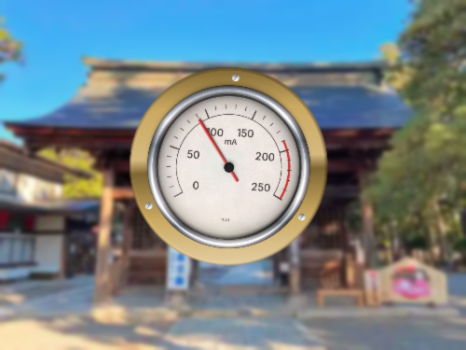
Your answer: 90 mA
